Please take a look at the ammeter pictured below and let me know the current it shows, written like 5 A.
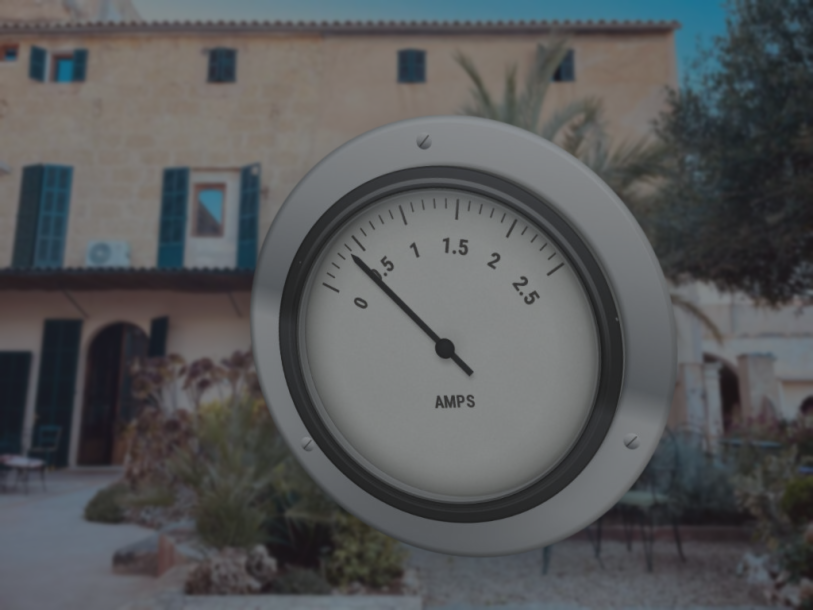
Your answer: 0.4 A
